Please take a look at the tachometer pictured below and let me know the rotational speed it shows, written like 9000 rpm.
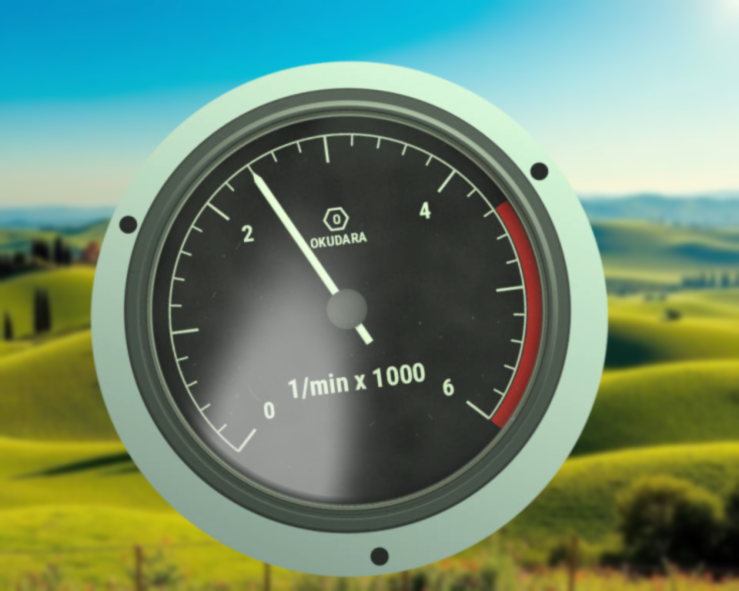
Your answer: 2400 rpm
